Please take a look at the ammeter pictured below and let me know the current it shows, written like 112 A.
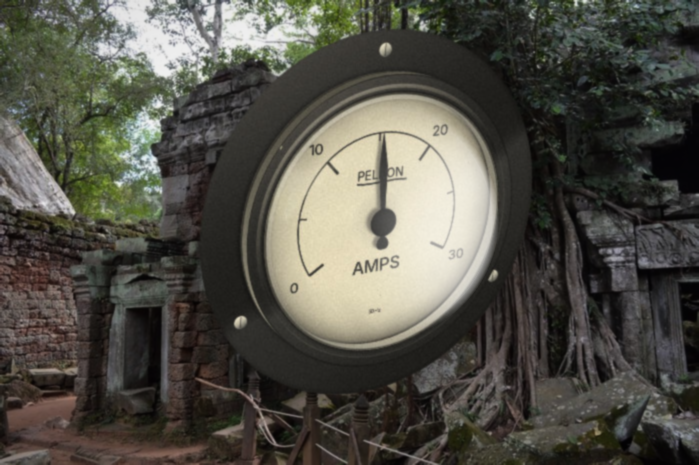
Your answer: 15 A
